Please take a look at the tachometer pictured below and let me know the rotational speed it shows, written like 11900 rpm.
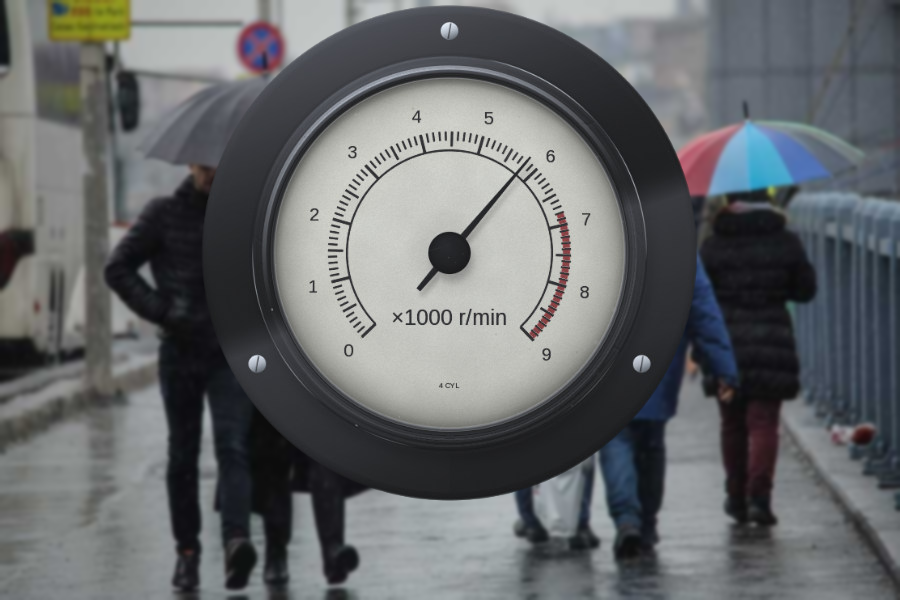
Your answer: 5800 rpm
